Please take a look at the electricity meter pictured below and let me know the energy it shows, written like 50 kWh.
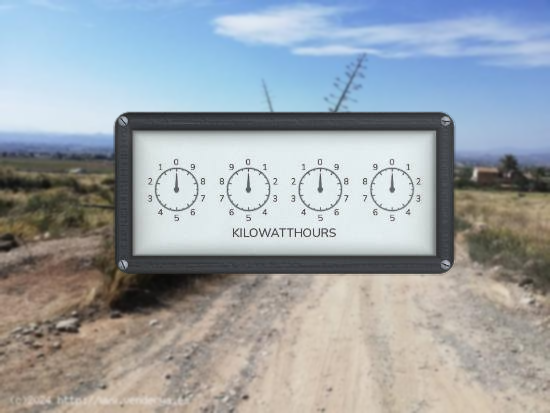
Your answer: 0 kWh
